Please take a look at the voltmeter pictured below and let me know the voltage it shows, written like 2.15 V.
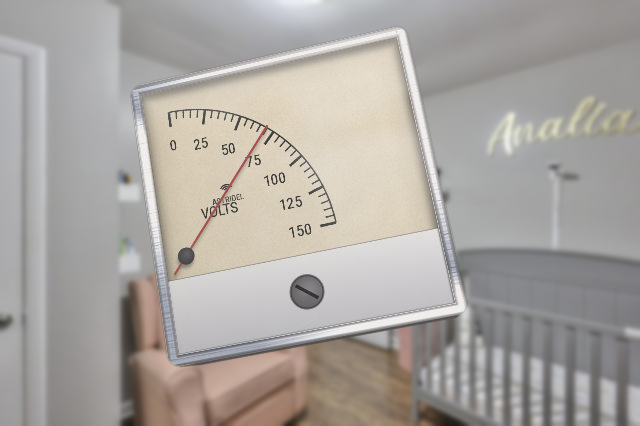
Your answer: 70 V
